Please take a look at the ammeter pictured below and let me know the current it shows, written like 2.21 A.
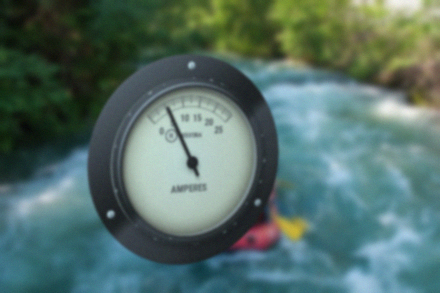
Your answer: 5 A
